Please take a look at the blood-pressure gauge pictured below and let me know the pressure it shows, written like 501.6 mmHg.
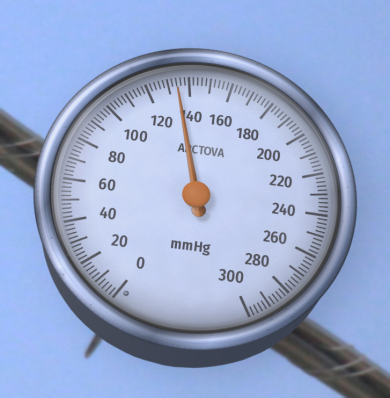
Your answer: 134 mmHg
